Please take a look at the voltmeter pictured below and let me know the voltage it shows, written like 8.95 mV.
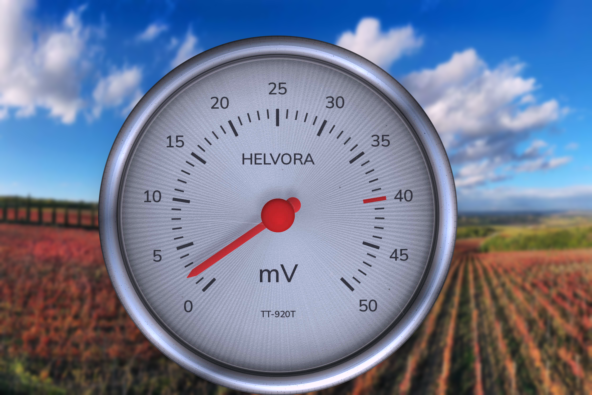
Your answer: 2 mV
